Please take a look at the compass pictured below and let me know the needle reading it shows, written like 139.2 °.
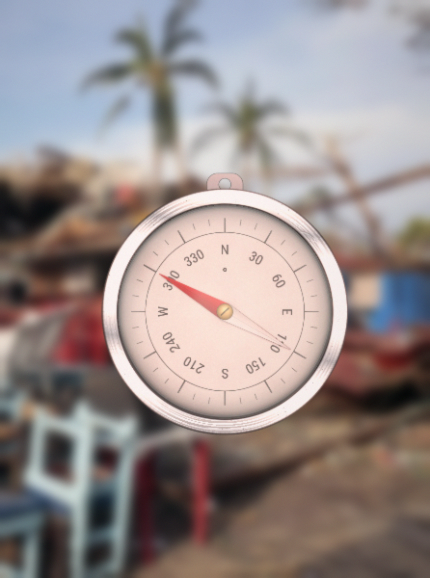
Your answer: 300 °
